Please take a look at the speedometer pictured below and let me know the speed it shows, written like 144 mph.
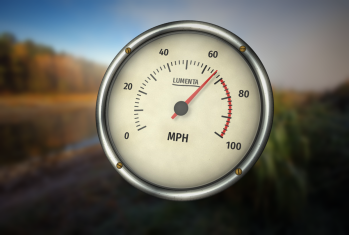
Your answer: 66 mph
